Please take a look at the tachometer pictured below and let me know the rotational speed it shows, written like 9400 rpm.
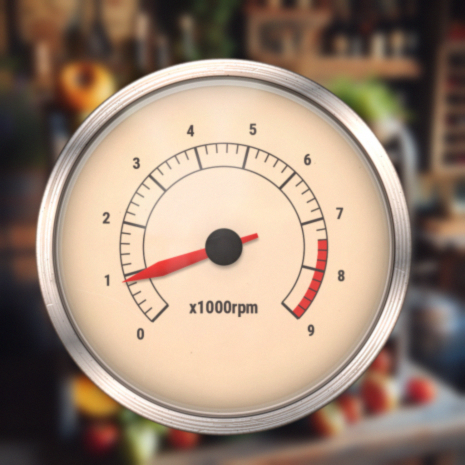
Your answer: 900 rpm
